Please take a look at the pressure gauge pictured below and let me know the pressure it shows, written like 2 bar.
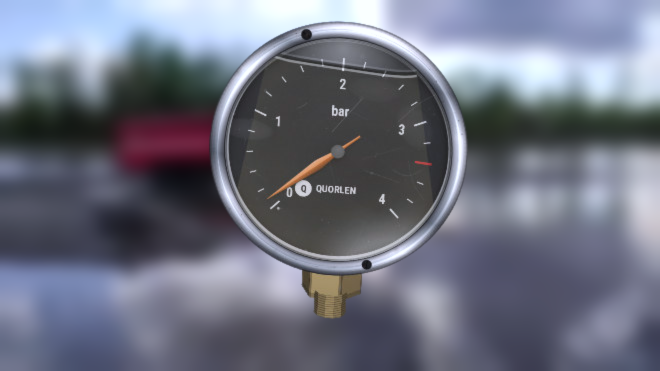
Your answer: 0.1 bar
